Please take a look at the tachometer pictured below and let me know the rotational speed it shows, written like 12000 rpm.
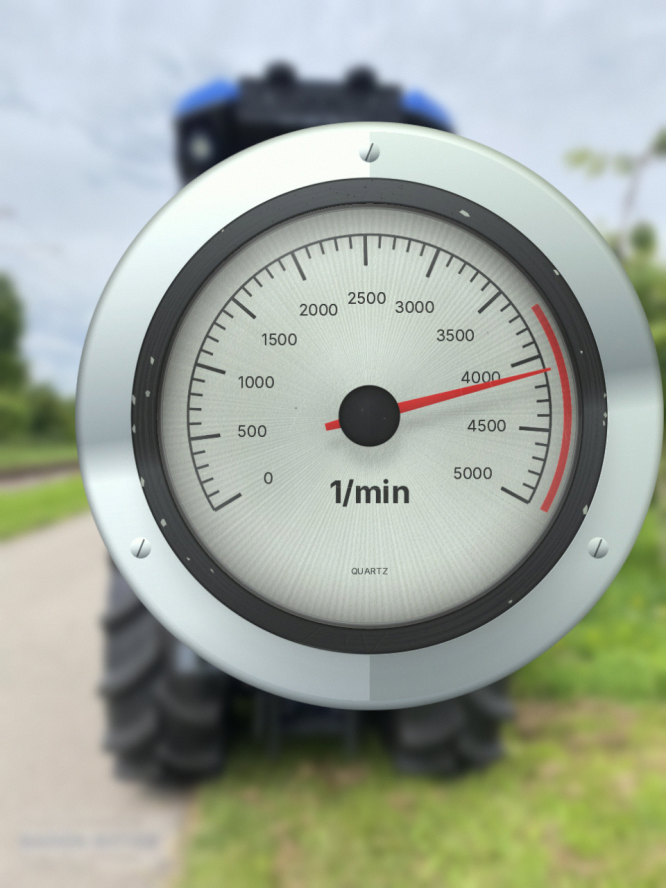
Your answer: 4100 rpm
